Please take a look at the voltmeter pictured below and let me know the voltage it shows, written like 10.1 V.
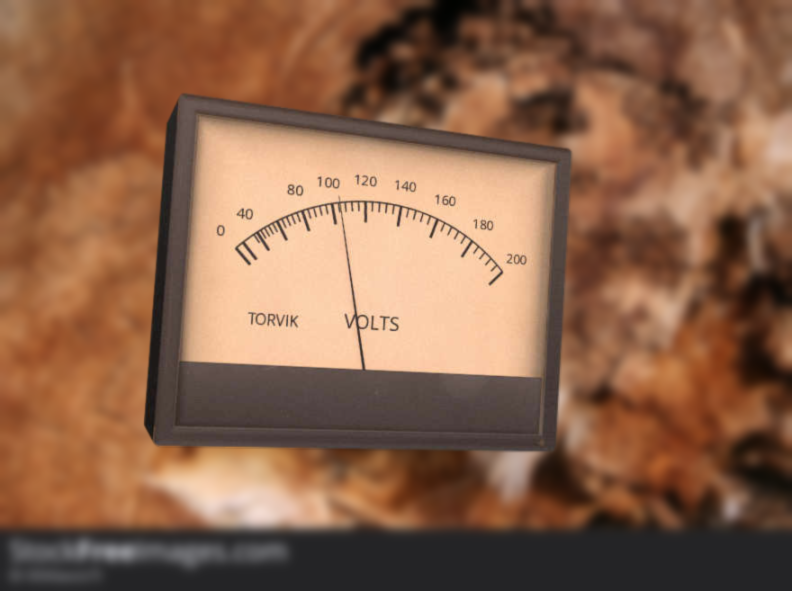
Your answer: 104 V
